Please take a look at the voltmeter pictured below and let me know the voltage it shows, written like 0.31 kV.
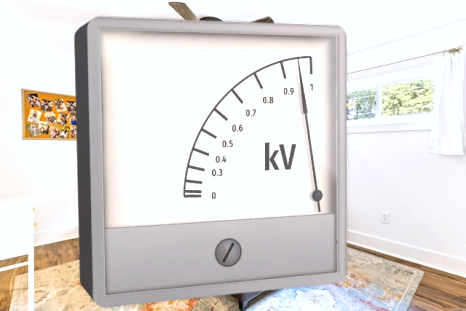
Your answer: 0.95 kV
